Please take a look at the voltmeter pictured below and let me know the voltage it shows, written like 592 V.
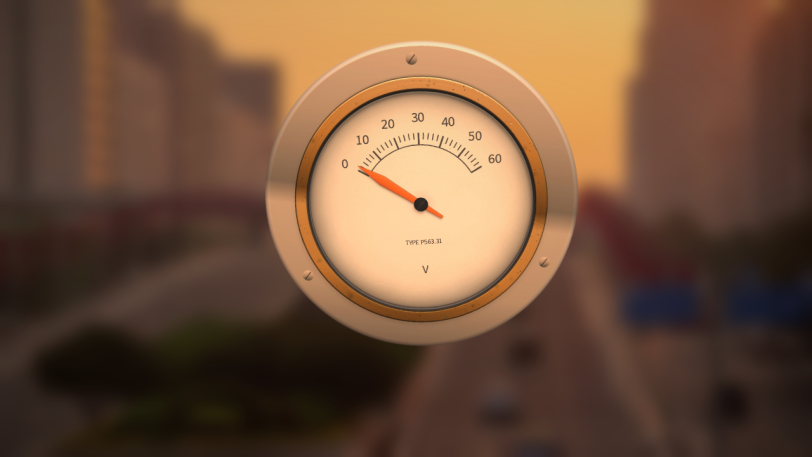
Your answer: 2 V
